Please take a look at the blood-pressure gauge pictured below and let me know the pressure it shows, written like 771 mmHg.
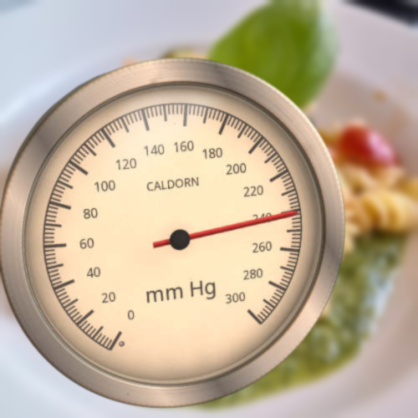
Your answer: 240 mmHg
